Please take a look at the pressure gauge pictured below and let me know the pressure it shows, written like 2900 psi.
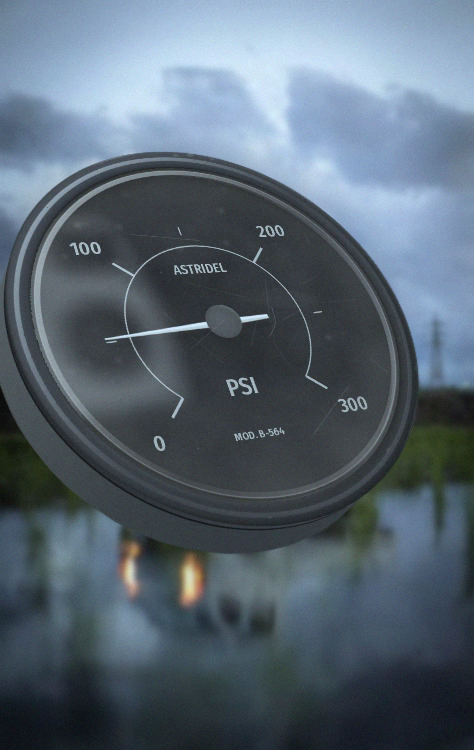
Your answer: 50 psi
